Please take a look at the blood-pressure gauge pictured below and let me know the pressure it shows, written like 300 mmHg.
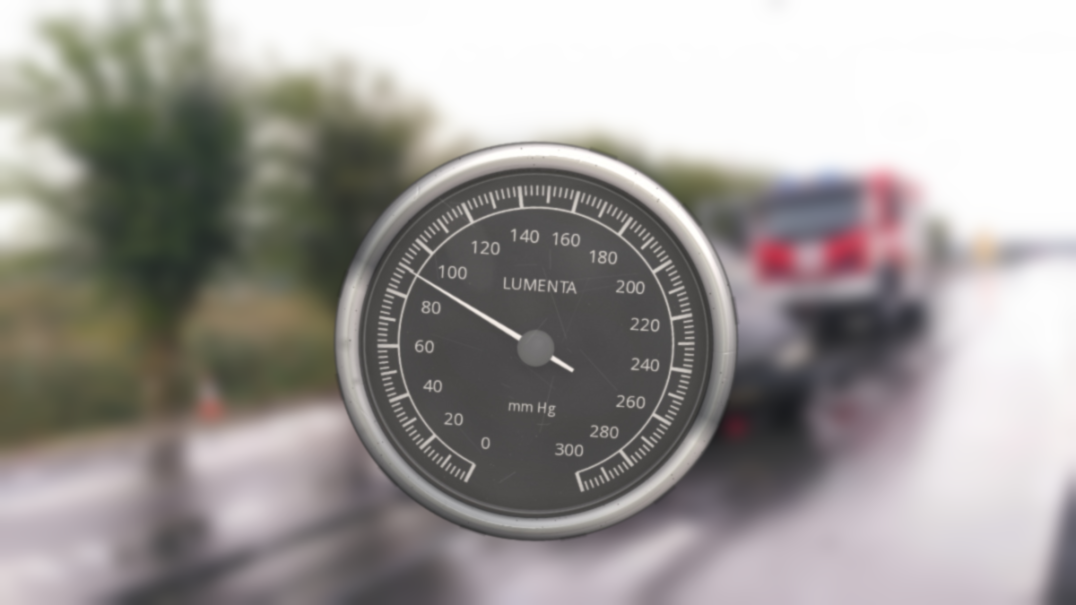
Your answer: 90 mmHg
